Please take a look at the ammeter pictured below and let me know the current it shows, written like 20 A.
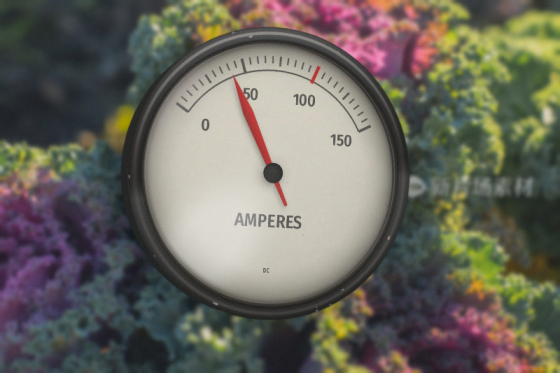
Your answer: 40 A
